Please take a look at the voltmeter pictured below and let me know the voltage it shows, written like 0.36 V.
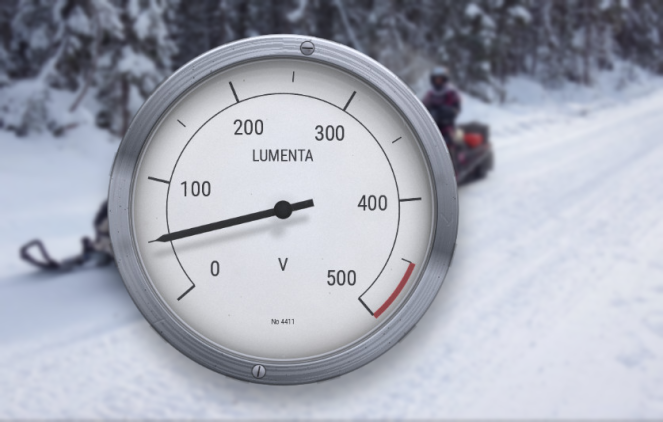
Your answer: 50 V
